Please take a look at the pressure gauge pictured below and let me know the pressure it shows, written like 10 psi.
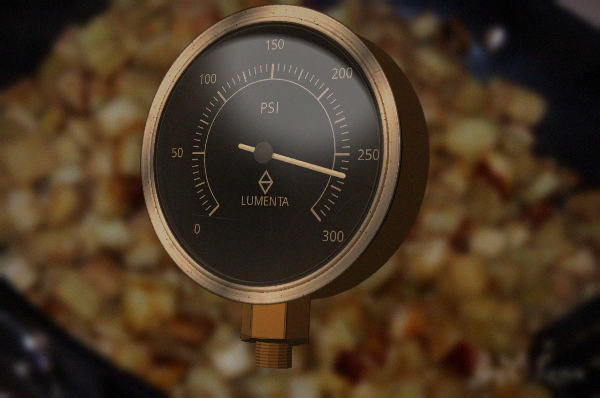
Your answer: 265 psi
